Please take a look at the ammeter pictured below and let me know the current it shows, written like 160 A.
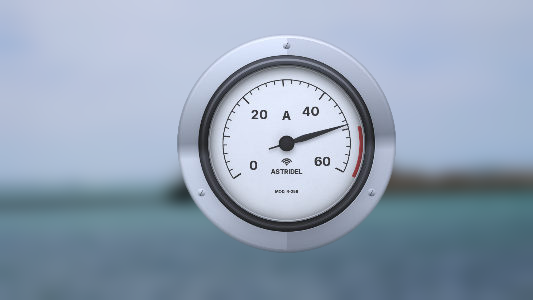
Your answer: 49 A
